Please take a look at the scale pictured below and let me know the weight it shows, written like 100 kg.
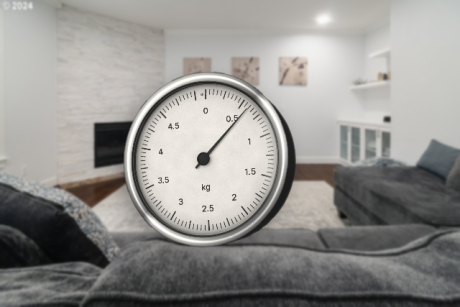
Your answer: 0.6 kg
